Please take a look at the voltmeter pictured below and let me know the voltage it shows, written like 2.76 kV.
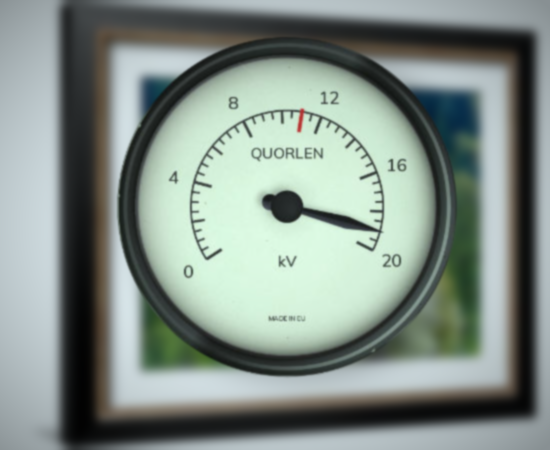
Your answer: 19 kV
